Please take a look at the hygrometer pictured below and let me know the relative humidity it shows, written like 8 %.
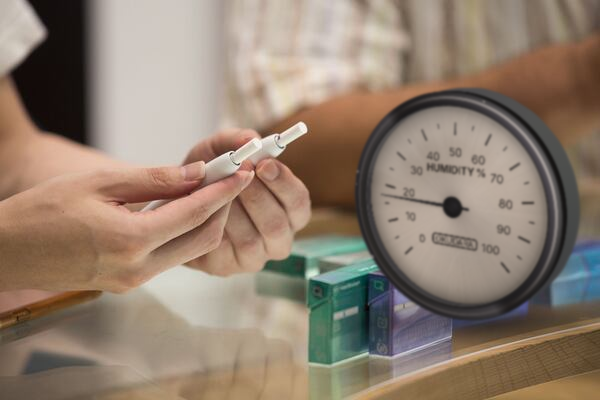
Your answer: 17.5 %
